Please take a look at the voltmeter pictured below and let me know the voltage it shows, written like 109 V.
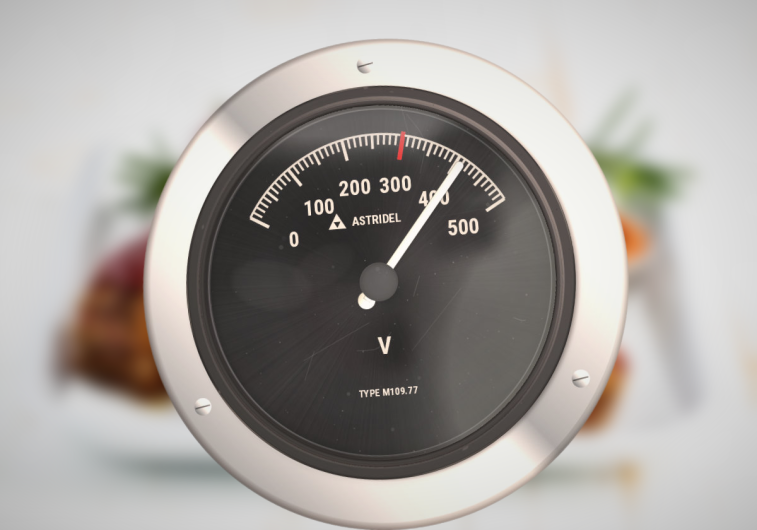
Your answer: 410 V
